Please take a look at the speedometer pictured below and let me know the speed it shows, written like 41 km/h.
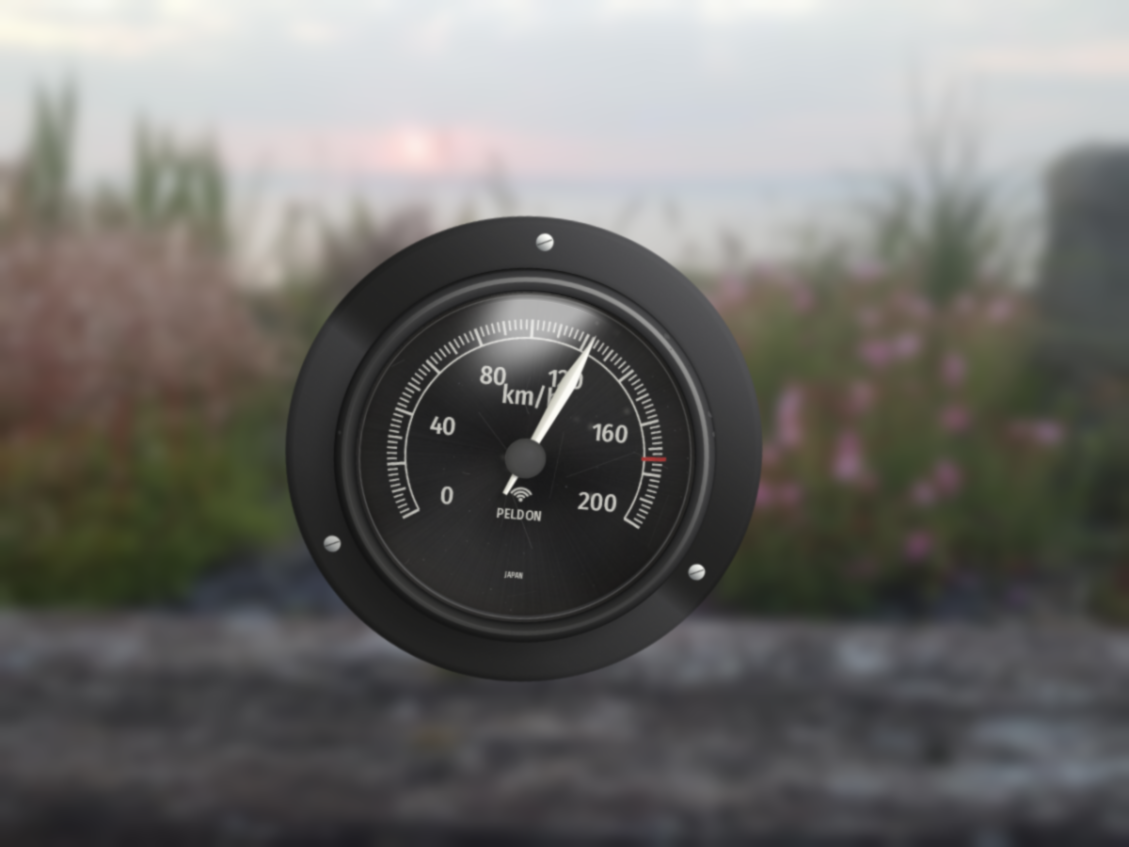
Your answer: 122 km/h
